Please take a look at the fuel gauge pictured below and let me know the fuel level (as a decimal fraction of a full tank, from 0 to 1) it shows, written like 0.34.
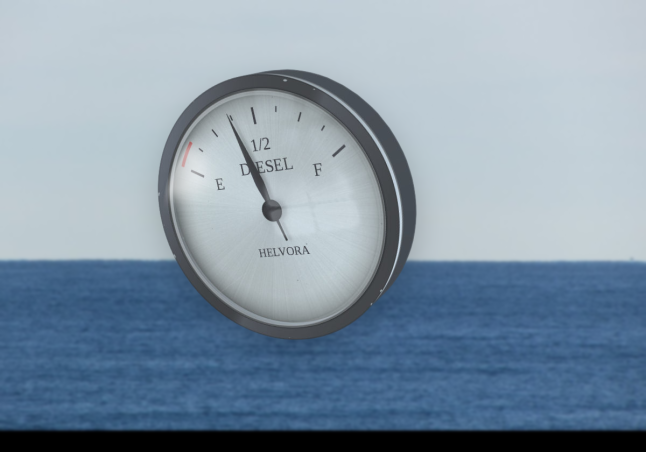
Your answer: 0.375
